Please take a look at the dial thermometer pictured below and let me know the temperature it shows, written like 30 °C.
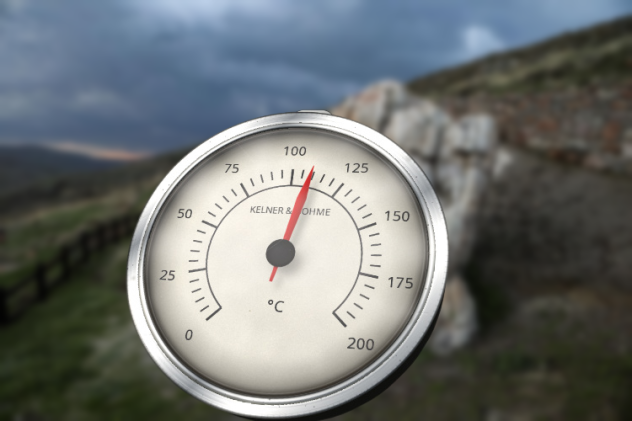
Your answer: 110 °C
